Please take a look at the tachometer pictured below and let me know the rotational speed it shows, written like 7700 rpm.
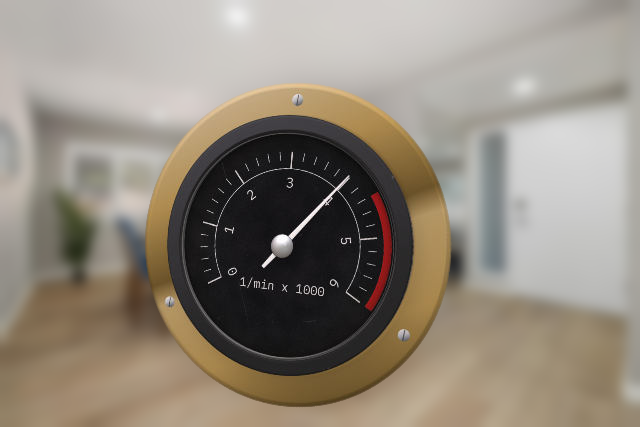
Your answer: 4000 rpm
